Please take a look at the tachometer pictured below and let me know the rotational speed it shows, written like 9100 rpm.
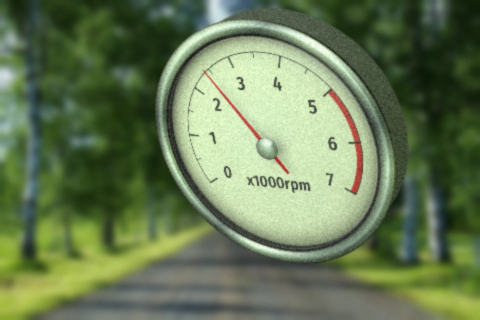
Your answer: 2500 rpm
